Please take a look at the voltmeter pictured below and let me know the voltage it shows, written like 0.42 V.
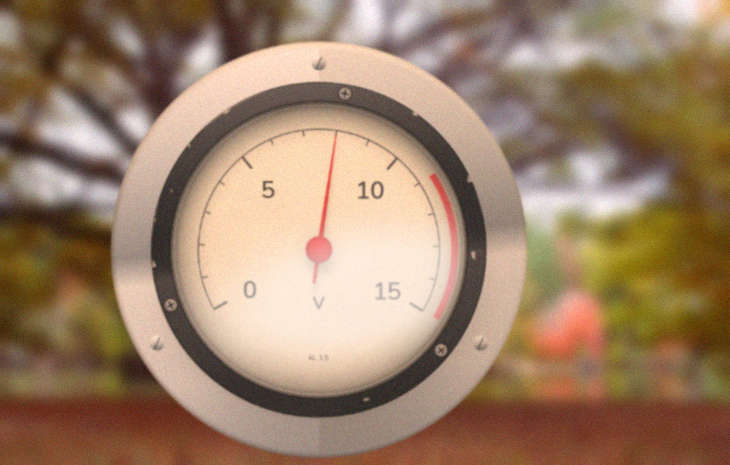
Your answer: 8 V
